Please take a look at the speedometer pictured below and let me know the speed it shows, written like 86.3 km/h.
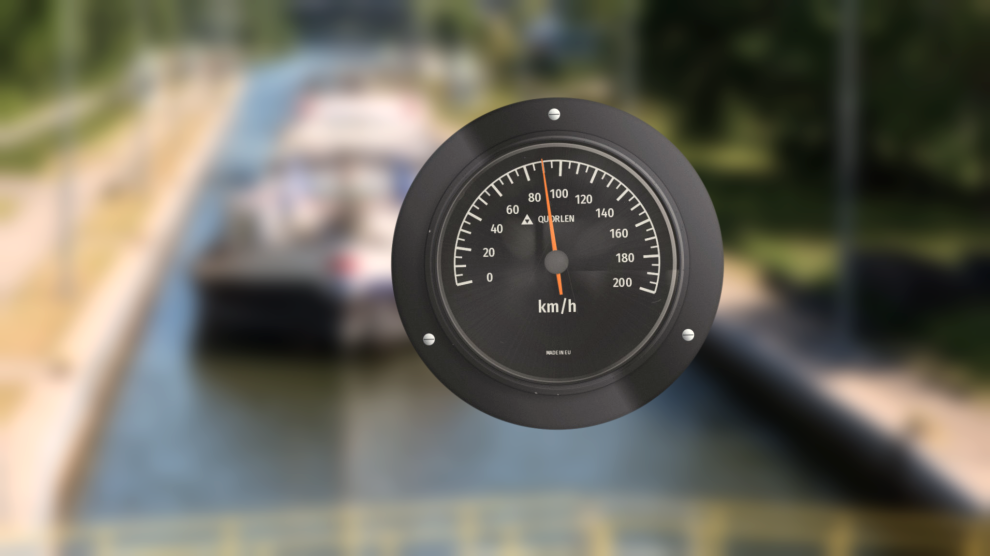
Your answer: 90 km/h
